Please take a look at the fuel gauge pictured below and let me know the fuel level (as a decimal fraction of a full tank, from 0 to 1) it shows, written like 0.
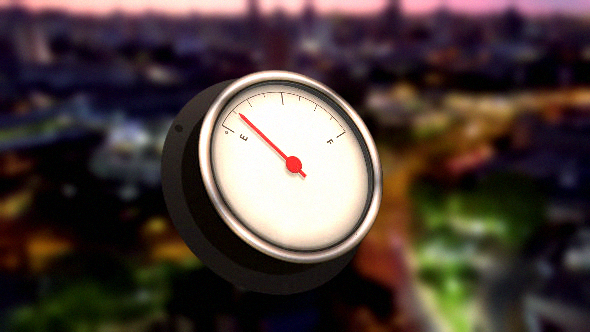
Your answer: 0.125
